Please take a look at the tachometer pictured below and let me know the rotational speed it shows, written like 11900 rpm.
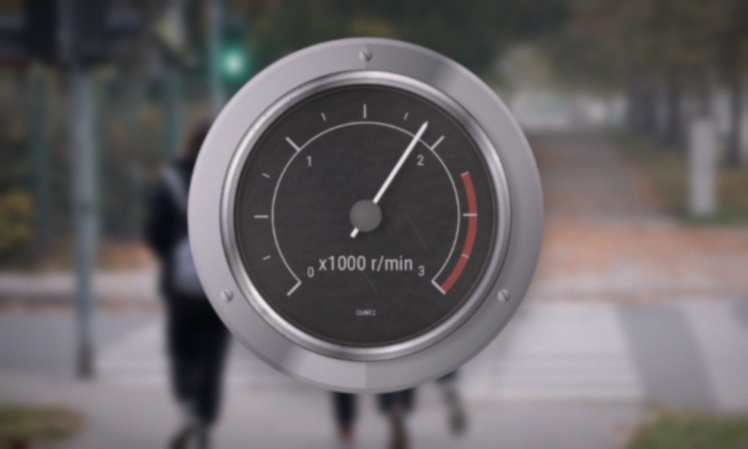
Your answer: 1875 rpm
